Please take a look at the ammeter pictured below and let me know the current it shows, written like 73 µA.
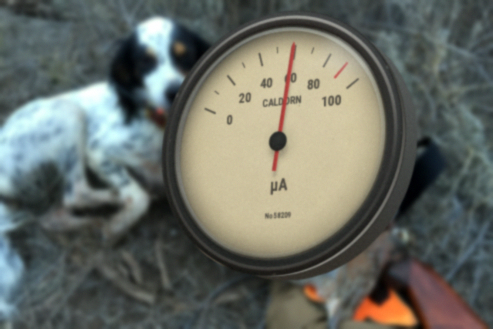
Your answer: 60 µA
